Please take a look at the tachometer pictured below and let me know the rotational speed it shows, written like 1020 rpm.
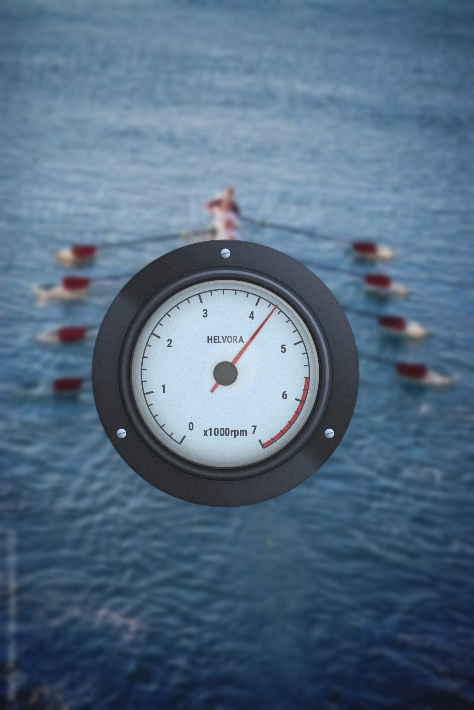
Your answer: 4300 rpm
